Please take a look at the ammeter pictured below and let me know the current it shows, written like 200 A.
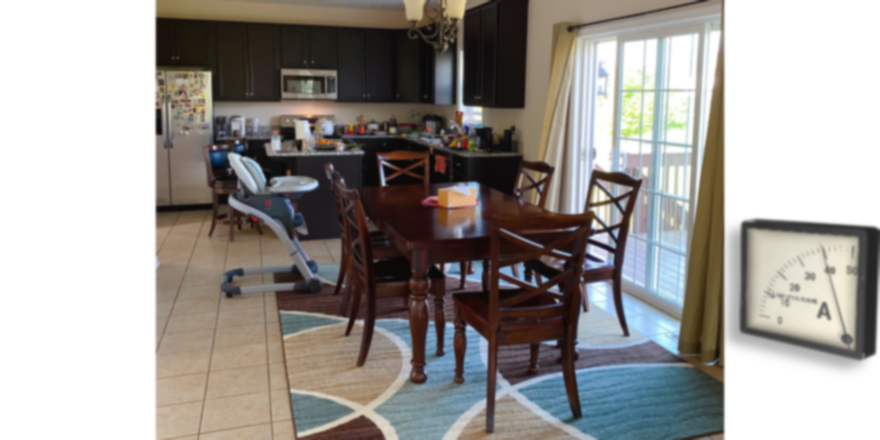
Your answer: 40 A
